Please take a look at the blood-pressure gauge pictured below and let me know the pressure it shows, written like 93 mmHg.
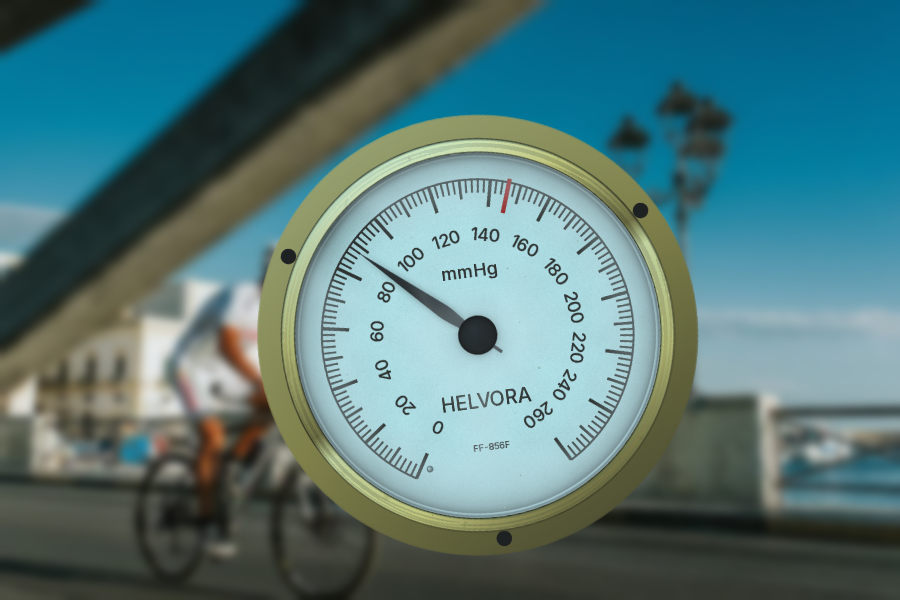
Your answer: 88 mmHg
